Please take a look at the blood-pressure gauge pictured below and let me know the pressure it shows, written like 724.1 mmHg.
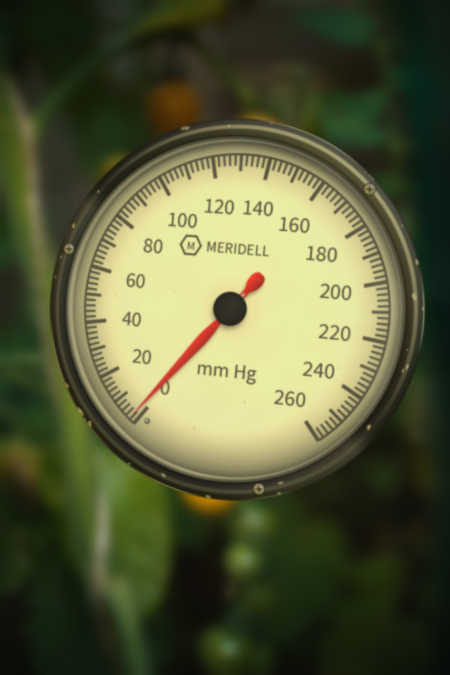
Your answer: 2 mmHg
